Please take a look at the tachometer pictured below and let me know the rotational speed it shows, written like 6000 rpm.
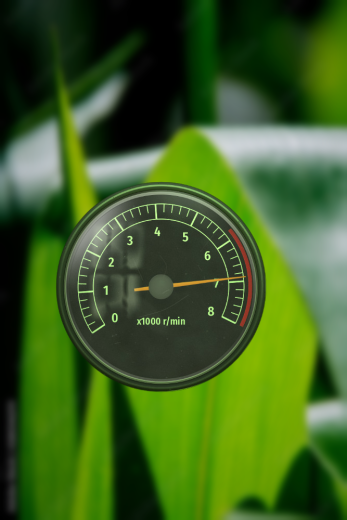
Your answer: 6900 rpm
